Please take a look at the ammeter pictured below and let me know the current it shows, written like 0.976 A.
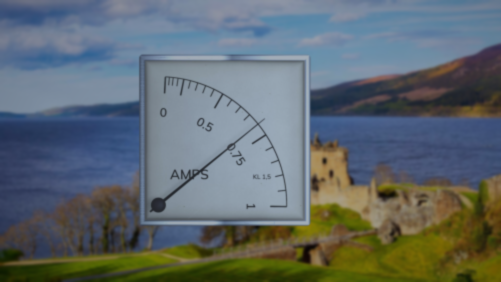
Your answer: 0.7 A
